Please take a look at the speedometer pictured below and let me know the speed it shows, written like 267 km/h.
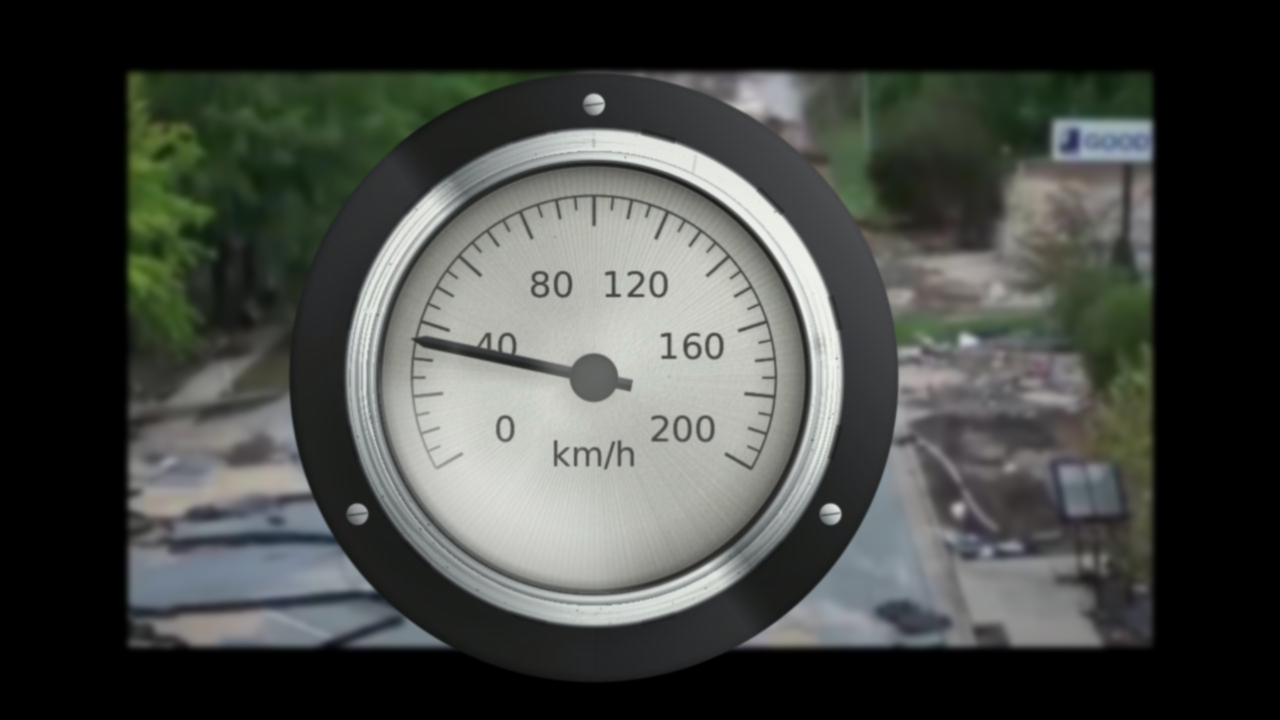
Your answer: 35 km/h
